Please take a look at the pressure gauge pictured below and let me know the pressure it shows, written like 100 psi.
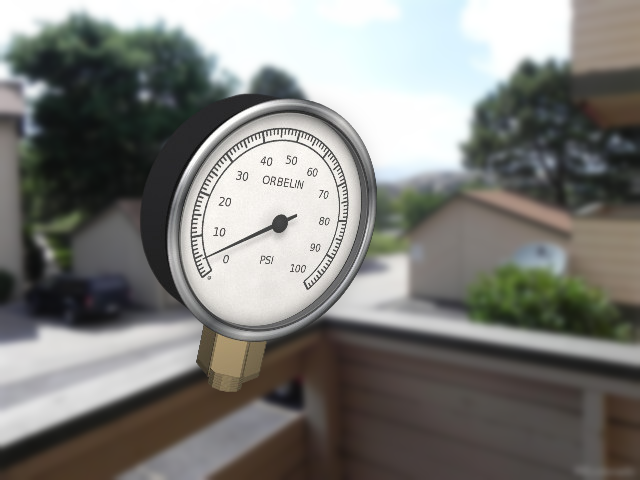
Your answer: 5 psi
